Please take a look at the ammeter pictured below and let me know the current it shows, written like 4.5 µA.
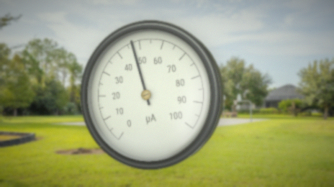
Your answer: 47.5 µA
